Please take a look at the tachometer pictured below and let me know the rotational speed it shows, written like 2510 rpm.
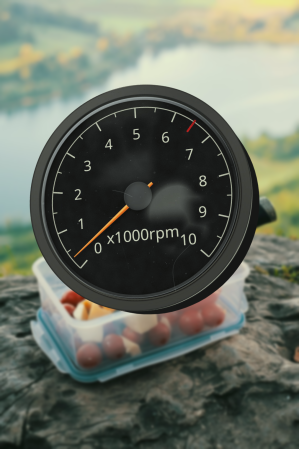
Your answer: 250 rpm
